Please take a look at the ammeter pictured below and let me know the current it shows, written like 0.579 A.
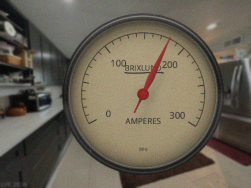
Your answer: 180 A
